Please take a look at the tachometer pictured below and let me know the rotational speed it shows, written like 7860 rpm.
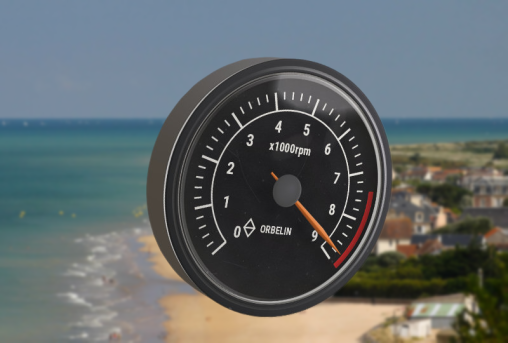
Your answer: 8800 rpm
